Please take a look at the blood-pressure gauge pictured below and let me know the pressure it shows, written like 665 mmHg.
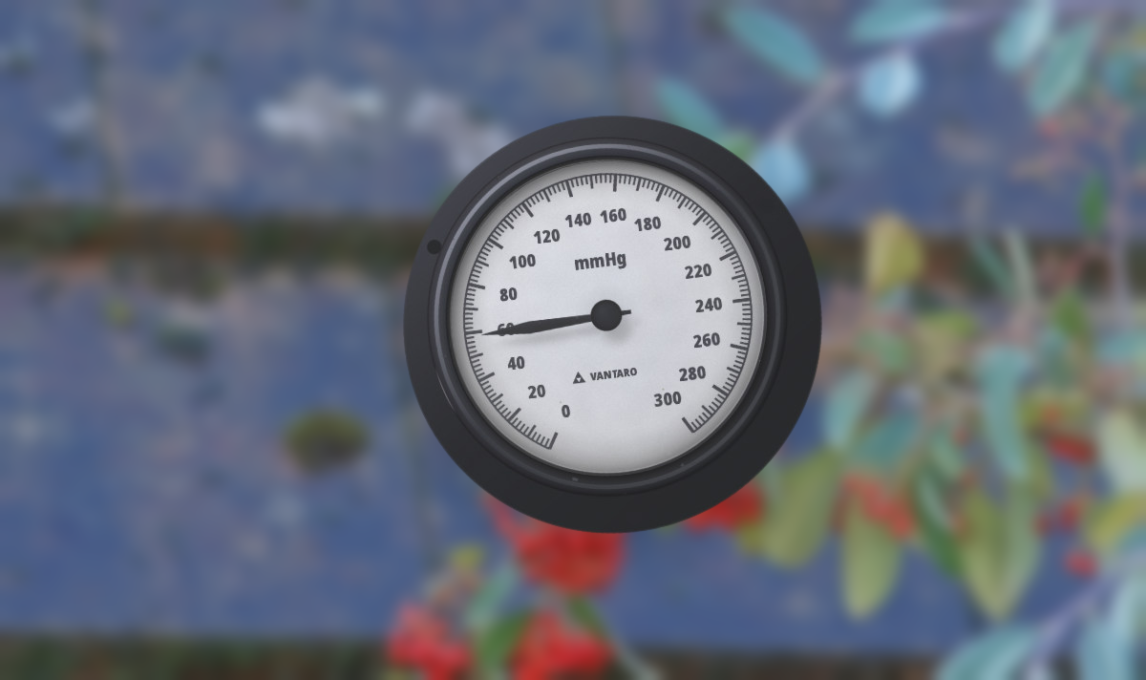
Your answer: 58 mmHg
